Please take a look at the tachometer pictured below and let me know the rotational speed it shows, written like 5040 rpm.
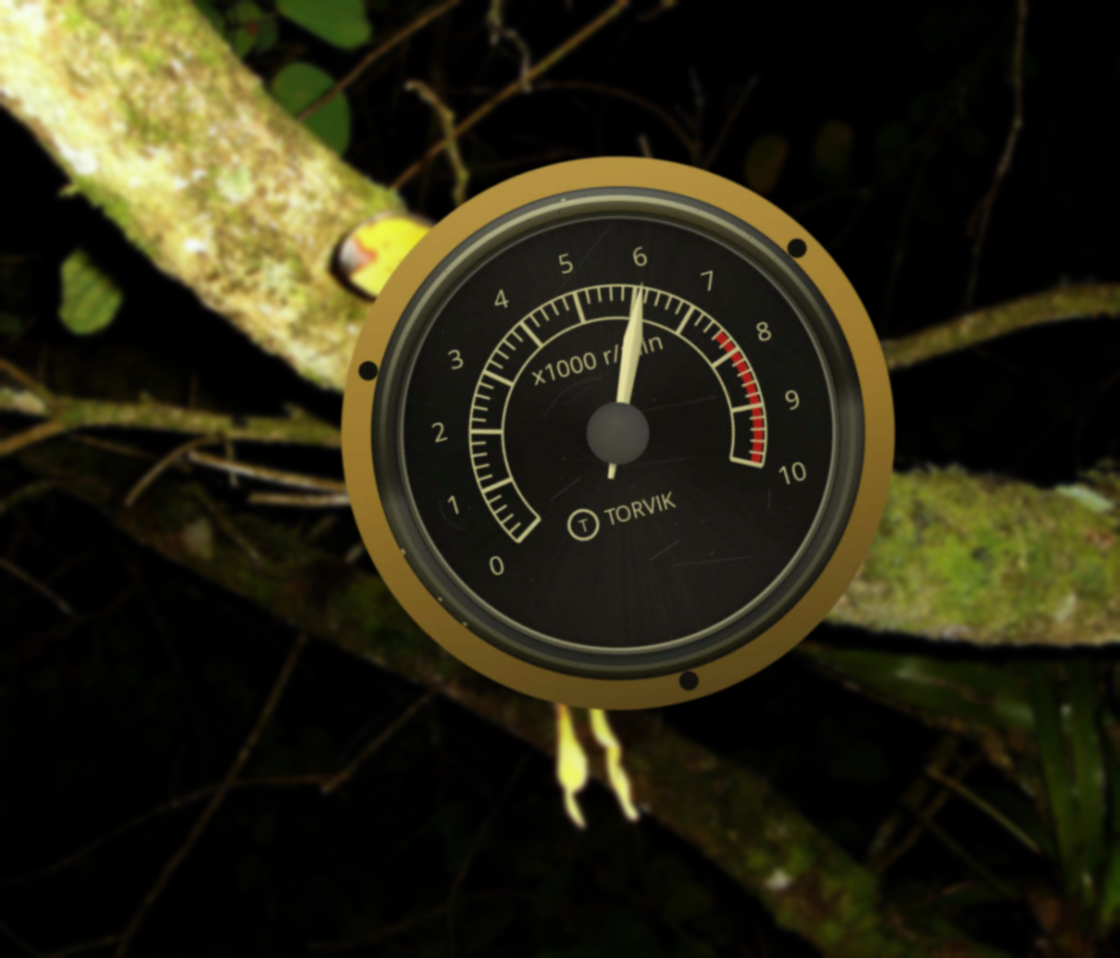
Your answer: 6100 rpm
